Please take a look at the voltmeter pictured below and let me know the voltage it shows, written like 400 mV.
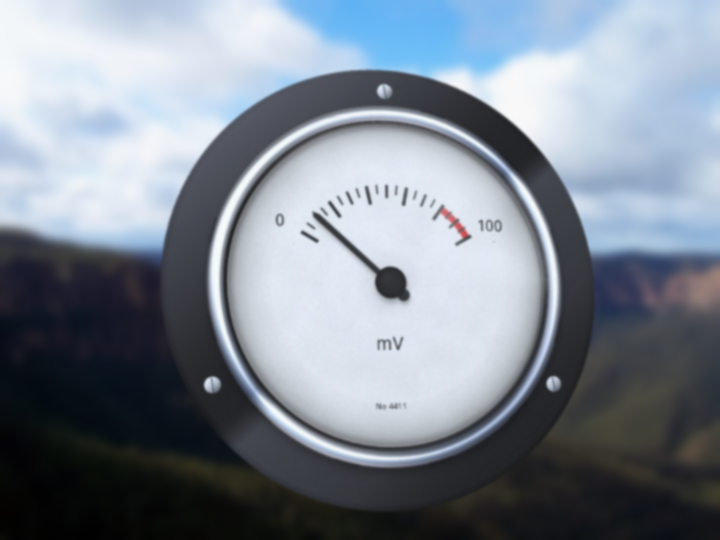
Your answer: 10 mV
